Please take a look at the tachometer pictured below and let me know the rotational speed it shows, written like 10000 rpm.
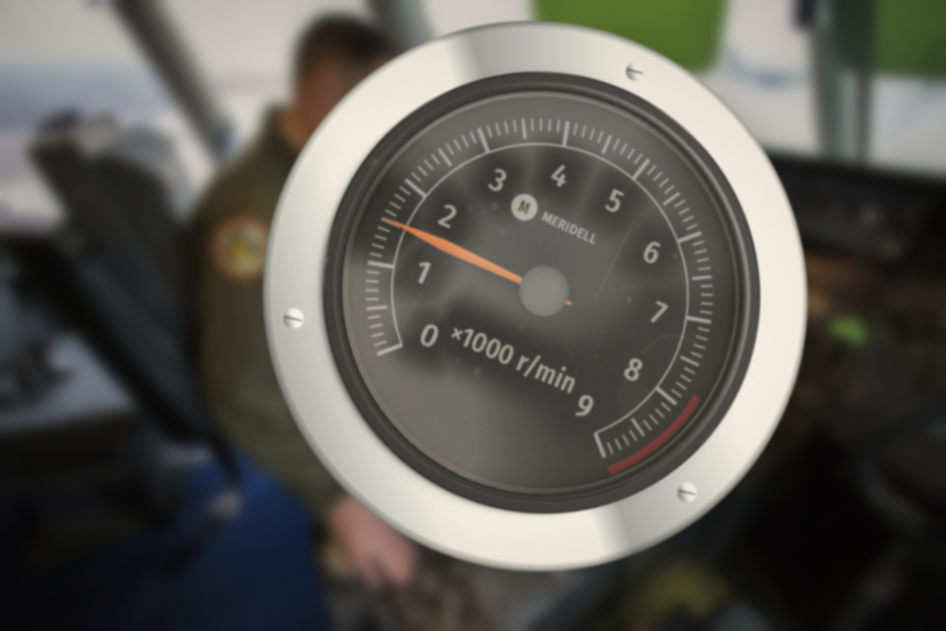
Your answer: 1500 rpm
